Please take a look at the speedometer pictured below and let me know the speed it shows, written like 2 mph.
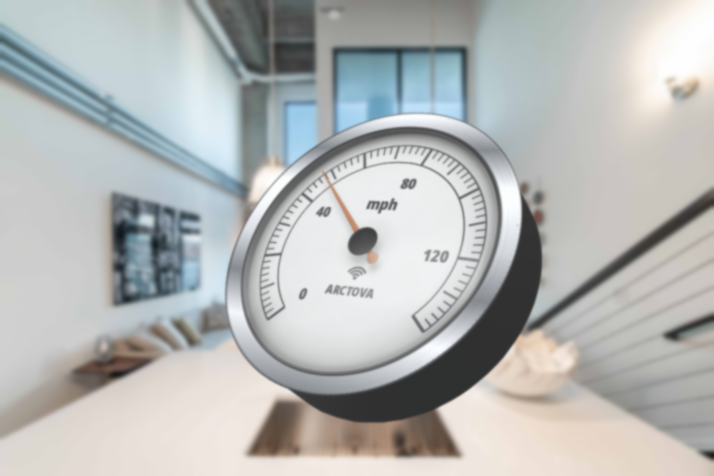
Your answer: 48 mph
